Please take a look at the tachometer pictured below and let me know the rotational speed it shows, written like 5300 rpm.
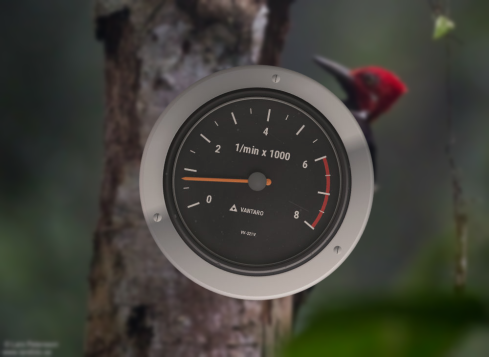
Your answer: 750 rpm
